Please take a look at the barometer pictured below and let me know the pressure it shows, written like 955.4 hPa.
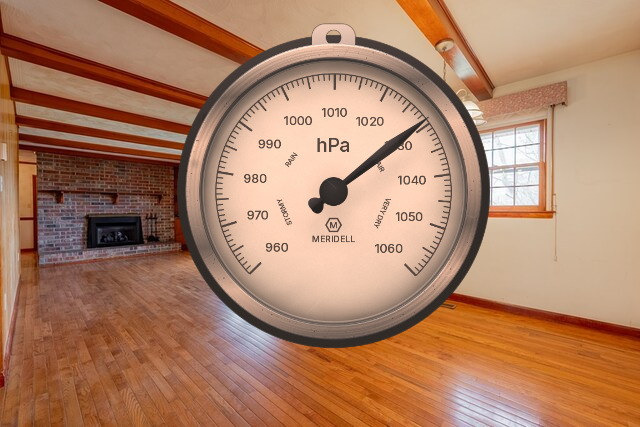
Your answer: 1029 hPa
